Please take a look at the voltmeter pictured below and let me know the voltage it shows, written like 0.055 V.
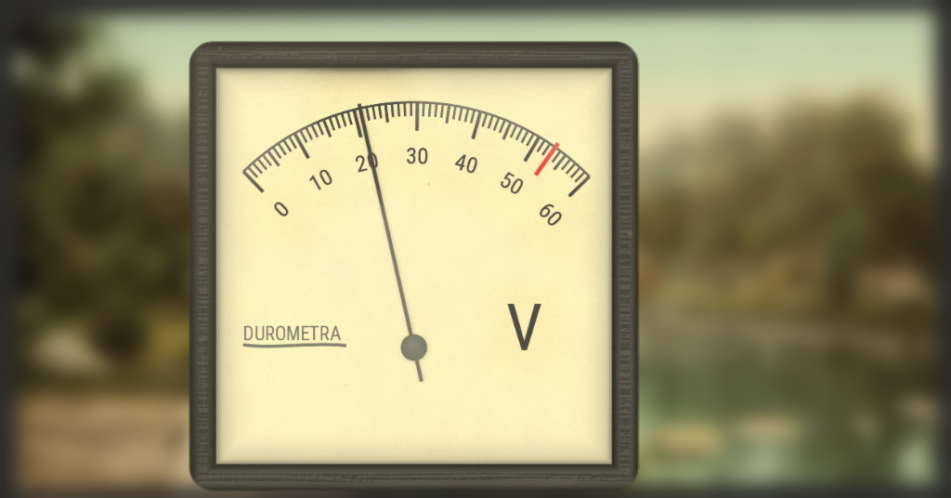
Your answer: 21 V
